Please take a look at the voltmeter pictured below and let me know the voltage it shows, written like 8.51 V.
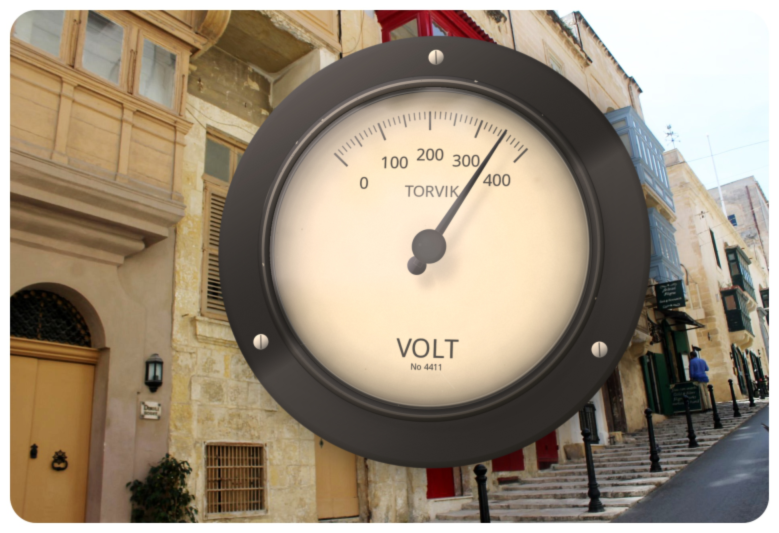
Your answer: 350 V
